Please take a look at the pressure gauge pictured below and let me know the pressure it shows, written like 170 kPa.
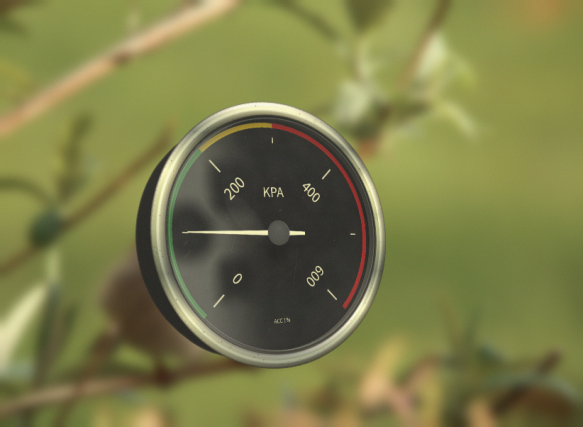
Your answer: 100 kPa
